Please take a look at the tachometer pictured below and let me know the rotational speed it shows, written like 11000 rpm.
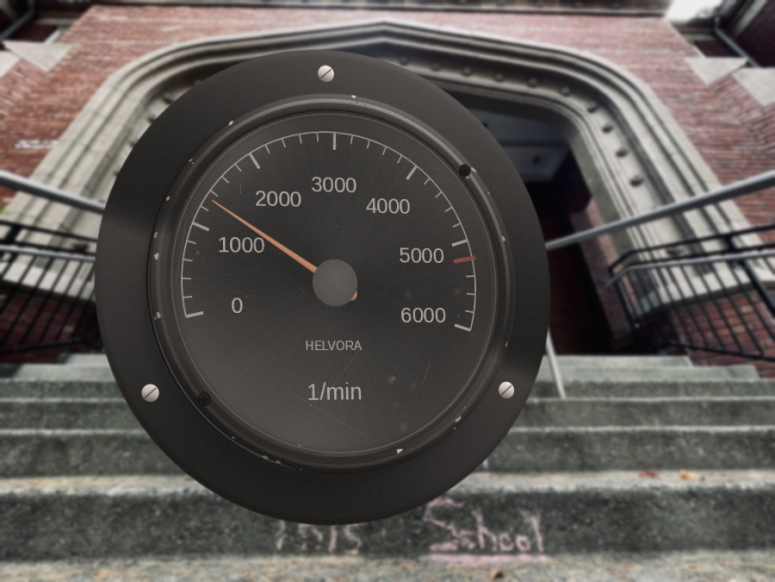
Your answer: 1300 rpm
